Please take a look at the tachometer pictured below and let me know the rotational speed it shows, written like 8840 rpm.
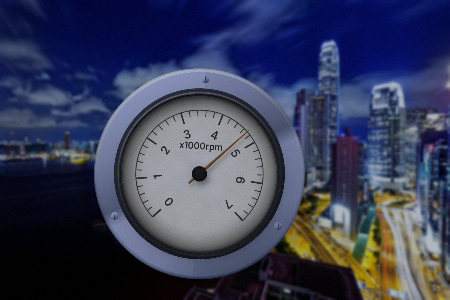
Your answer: 4700 rpm
